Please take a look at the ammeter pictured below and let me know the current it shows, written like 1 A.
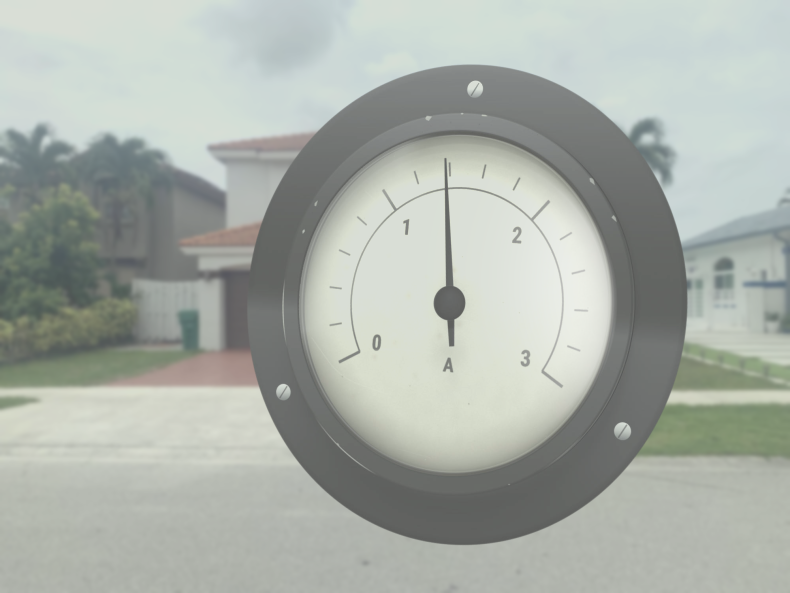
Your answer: 1.4 A
